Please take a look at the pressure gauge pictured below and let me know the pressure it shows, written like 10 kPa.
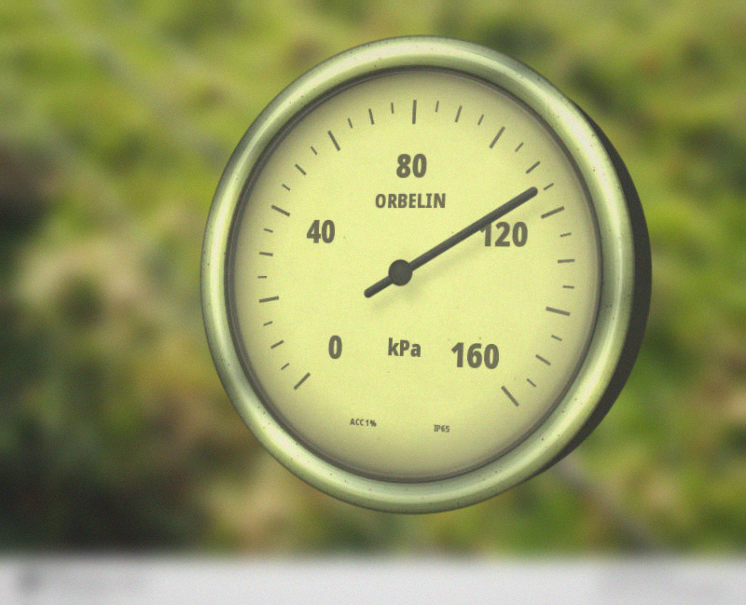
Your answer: 115 kPa
